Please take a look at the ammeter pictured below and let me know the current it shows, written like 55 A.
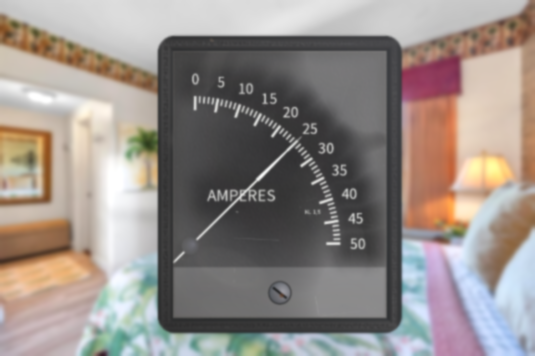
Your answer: 25 A
